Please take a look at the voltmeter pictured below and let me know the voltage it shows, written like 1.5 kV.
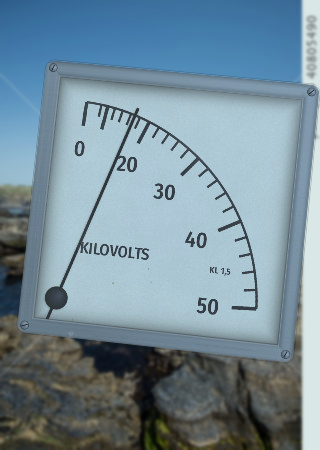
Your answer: 17 kV
